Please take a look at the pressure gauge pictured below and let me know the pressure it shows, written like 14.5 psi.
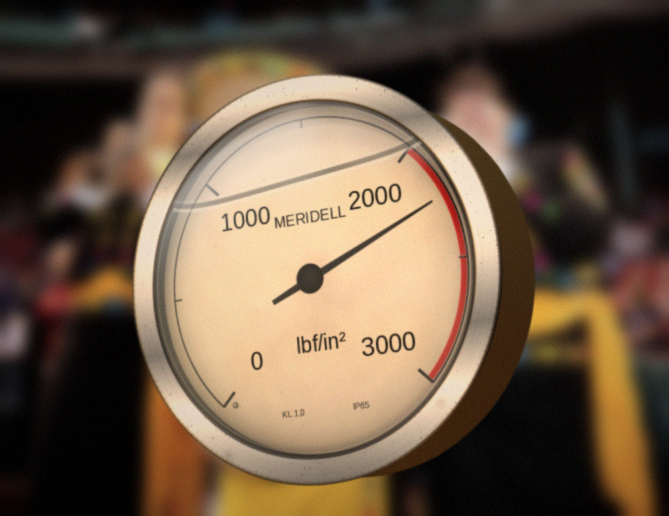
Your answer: 2250 psi
